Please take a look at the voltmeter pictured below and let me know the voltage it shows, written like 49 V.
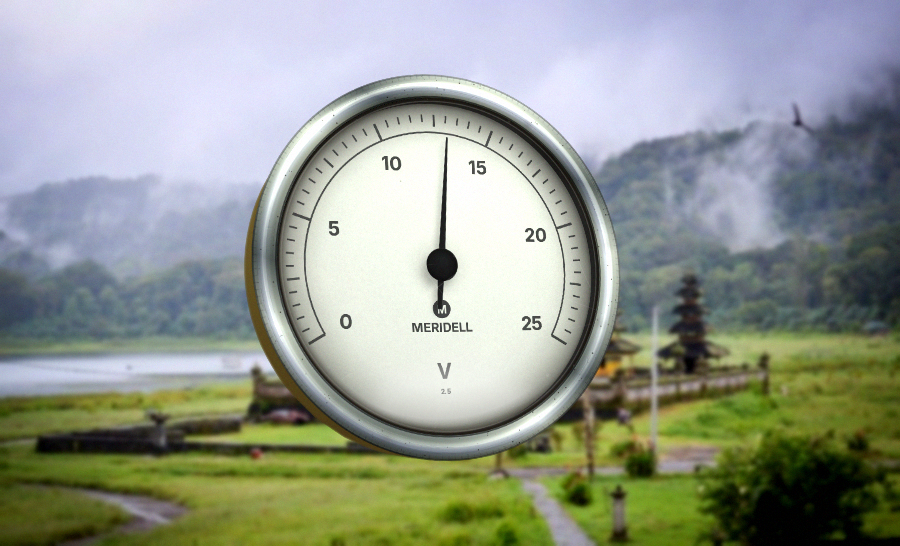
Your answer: 13 V
